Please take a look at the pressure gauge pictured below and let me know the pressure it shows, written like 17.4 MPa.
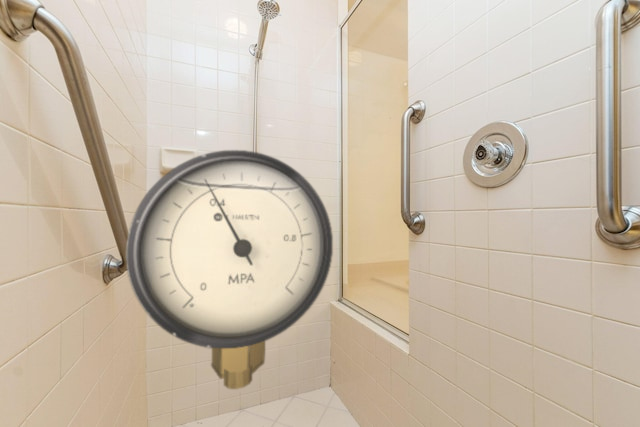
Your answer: 0.4 MPa
